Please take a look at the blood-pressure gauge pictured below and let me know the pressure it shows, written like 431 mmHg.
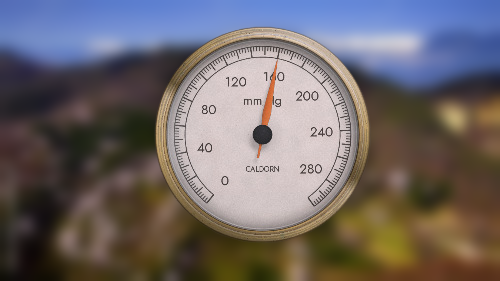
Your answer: 160 mmHg
